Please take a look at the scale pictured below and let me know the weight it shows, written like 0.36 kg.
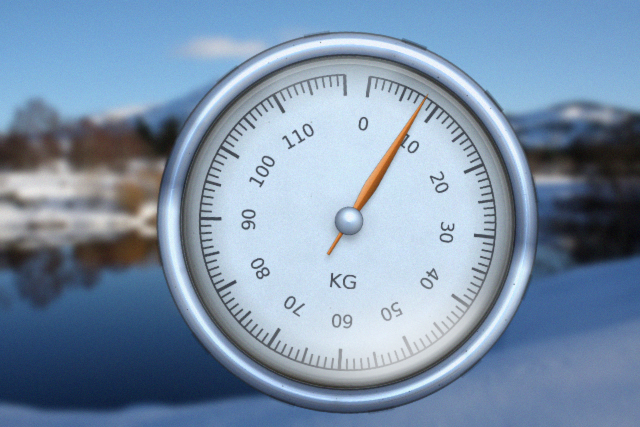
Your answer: 8 kg
